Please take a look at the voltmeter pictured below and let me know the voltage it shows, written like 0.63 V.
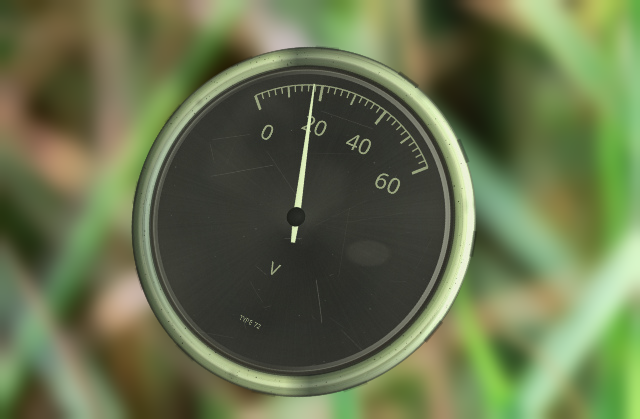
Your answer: 18 V
